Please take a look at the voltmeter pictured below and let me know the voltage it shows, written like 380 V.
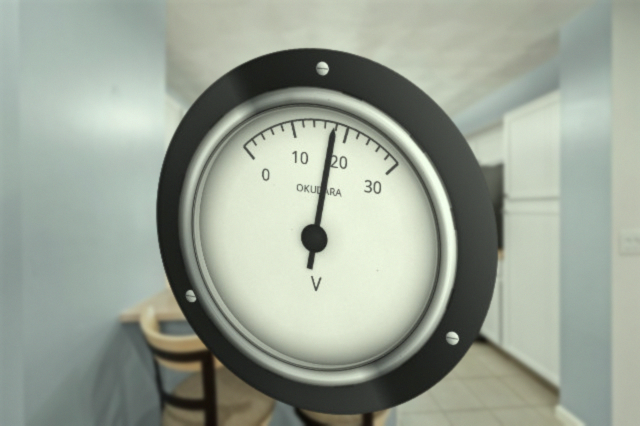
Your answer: 18 V
